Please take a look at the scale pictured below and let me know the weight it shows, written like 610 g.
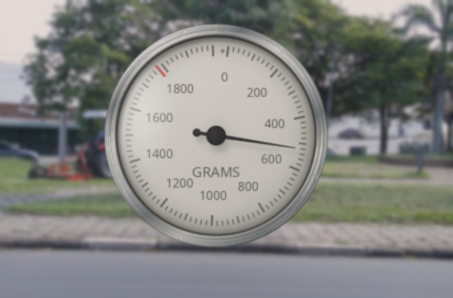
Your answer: 520 g
